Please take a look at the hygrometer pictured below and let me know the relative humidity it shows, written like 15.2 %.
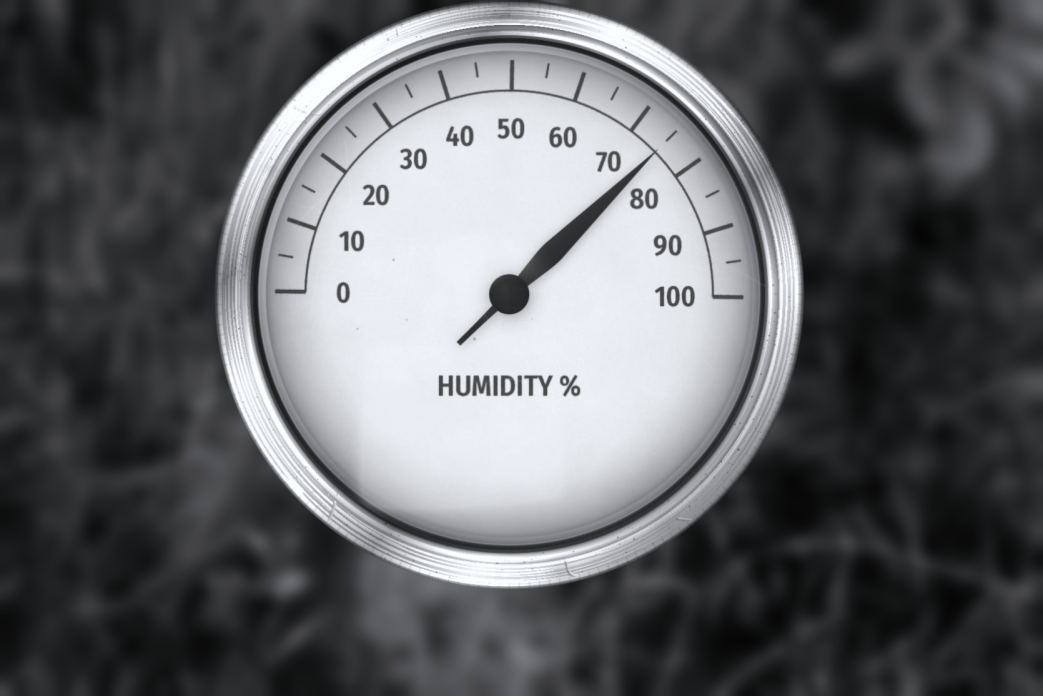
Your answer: 75 %
